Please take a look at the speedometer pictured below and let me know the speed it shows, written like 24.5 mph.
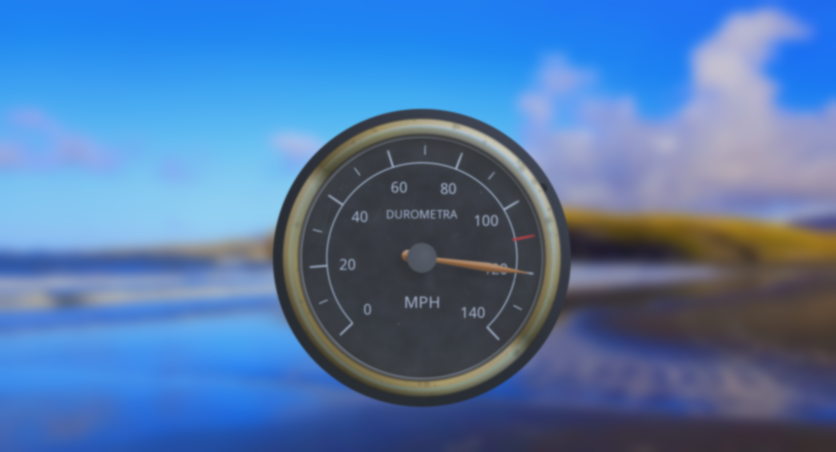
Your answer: 120 mph
